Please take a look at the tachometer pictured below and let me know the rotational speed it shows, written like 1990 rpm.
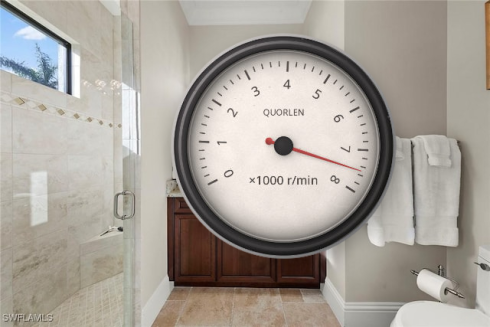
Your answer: 7500 rpm
